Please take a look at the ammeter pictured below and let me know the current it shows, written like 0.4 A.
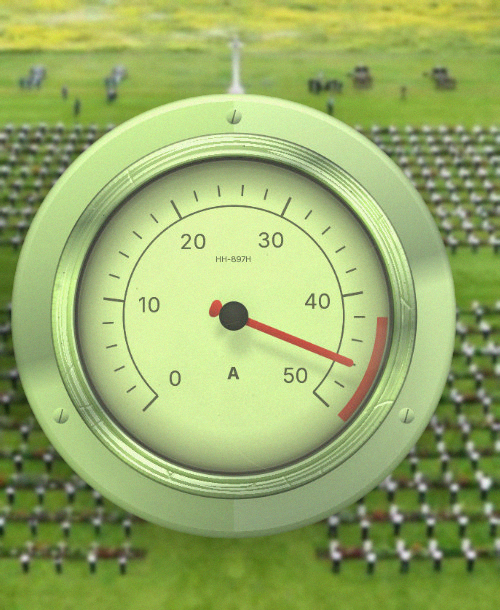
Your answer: 46 A
